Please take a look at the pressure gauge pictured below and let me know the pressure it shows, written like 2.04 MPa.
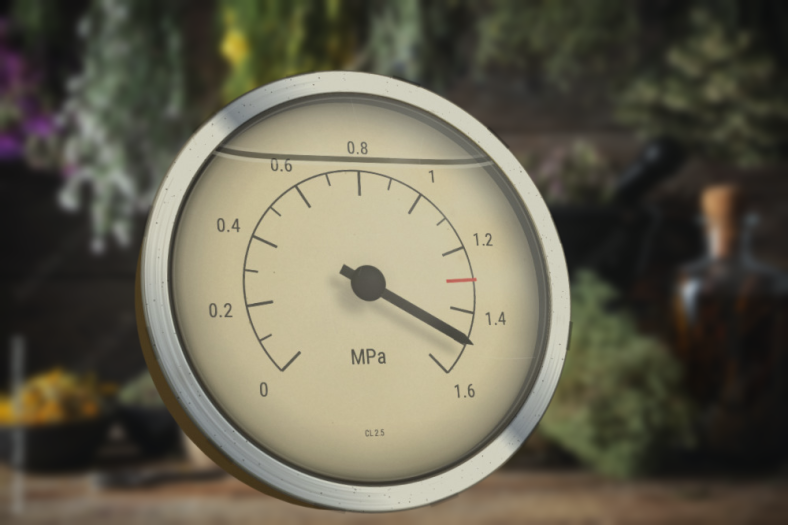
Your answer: 1.5 MPa
